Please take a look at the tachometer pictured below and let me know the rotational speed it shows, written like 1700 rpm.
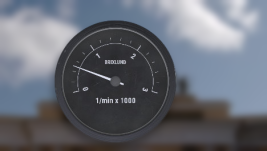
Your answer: 500 rpm
